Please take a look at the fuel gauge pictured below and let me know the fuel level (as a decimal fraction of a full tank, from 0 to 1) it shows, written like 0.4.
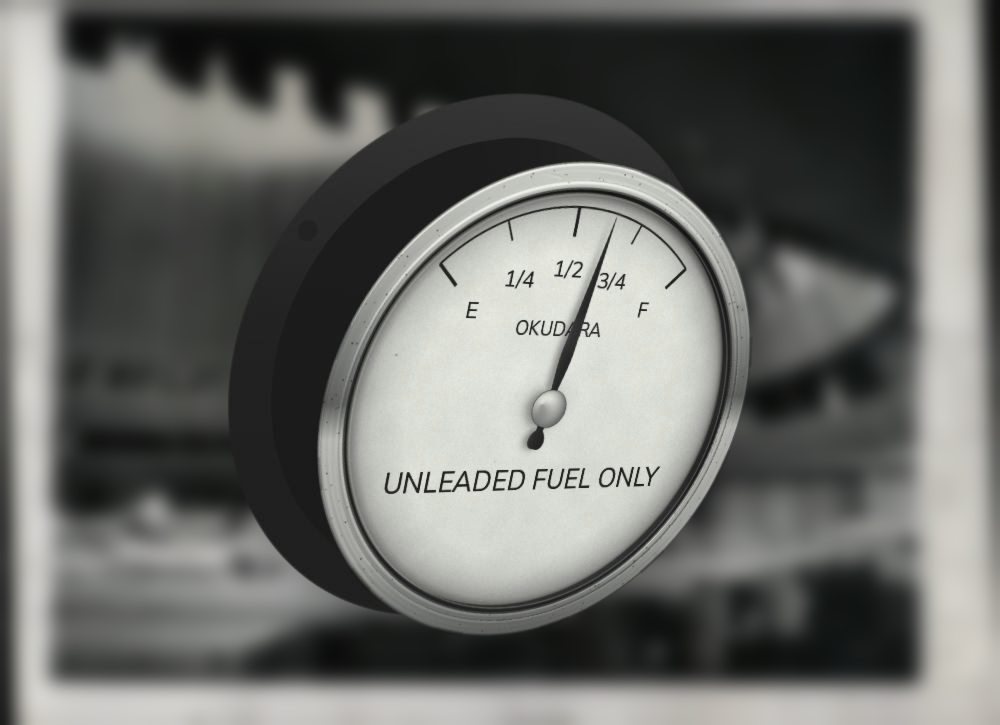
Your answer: 0.625
